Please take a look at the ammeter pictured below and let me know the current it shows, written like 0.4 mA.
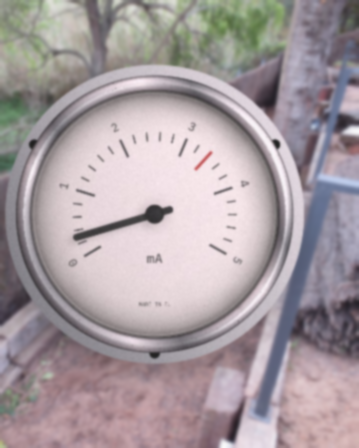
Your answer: 0.3 mA
